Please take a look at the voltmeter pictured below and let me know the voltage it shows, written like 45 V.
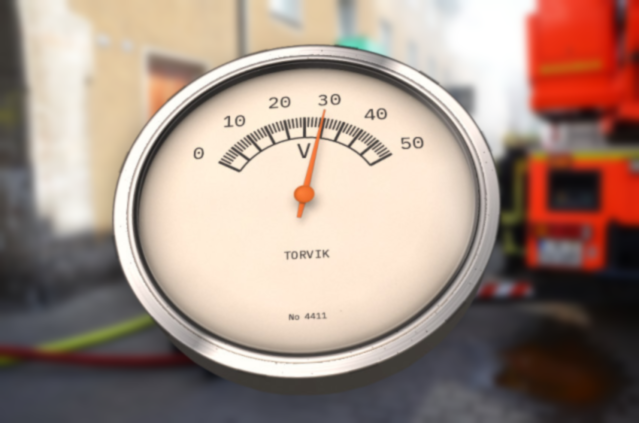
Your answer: 30 V
